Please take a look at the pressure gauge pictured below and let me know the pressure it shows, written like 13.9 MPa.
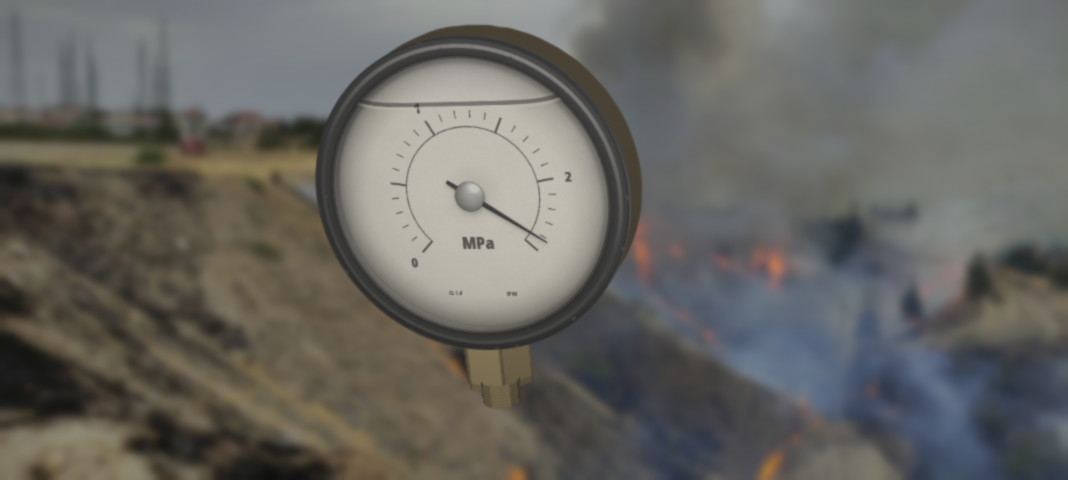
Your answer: 2.4 MPa
